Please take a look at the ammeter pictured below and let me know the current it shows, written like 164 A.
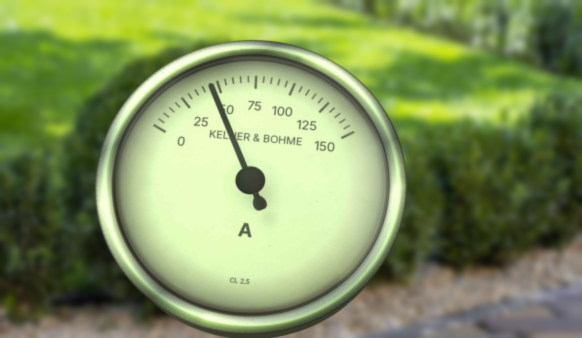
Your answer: 45 A
